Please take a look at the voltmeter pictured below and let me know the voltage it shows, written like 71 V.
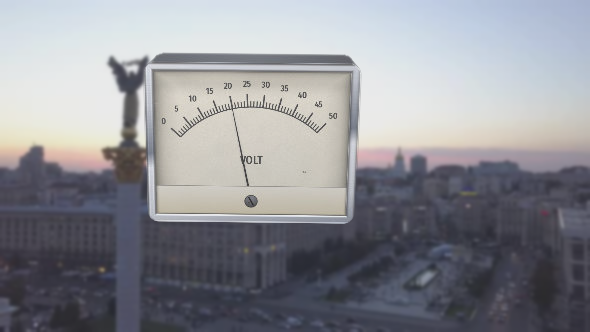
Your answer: 20 V
